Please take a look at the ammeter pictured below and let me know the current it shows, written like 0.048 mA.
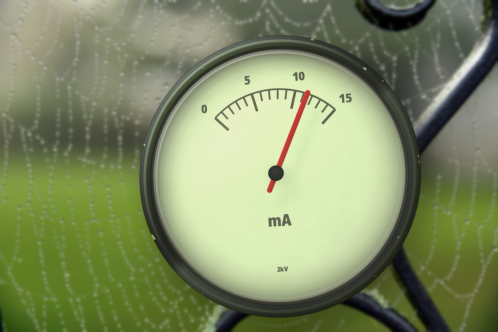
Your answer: 11.5 mA
